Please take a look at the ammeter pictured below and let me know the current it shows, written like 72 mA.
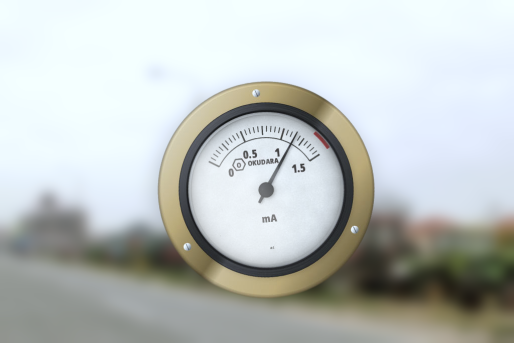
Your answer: 1.15 mA
